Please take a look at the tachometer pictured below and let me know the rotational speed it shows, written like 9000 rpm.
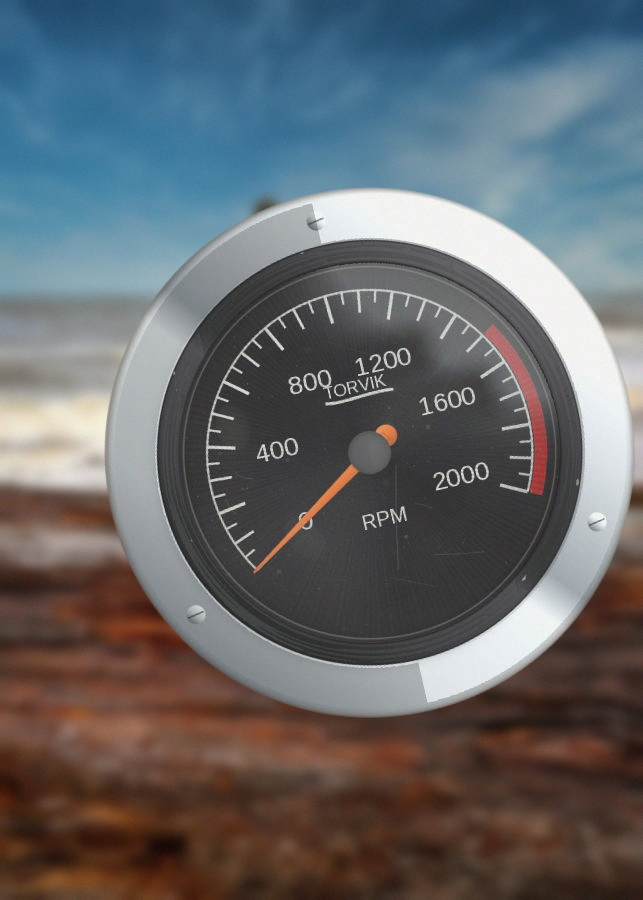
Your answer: 0 rpm
